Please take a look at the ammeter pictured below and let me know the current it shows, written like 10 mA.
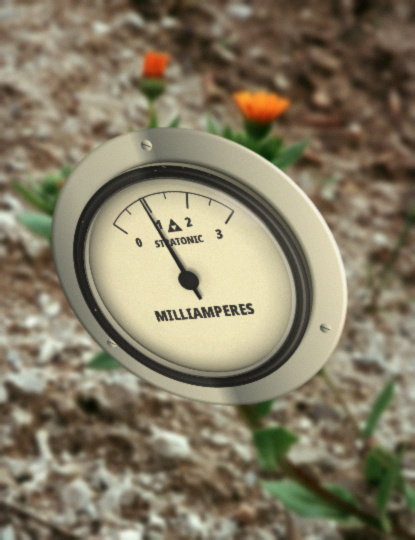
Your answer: 1 mA
